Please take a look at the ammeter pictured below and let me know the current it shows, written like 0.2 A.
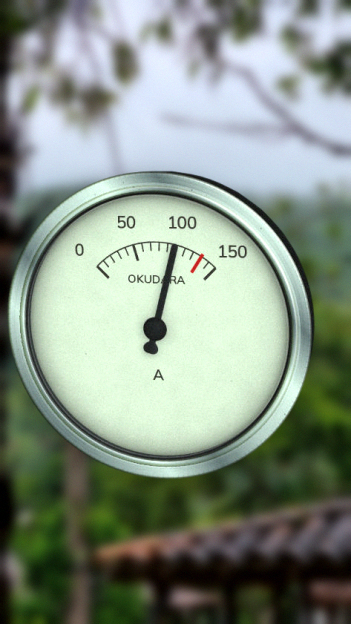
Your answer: 100 A
